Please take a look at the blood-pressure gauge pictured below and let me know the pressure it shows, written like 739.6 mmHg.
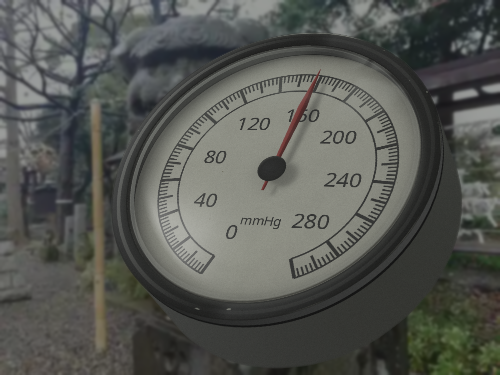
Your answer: 160 mmHg
